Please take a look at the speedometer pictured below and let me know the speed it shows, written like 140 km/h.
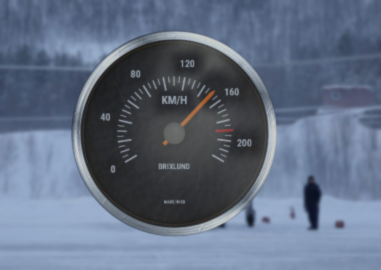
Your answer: 150 km/h
